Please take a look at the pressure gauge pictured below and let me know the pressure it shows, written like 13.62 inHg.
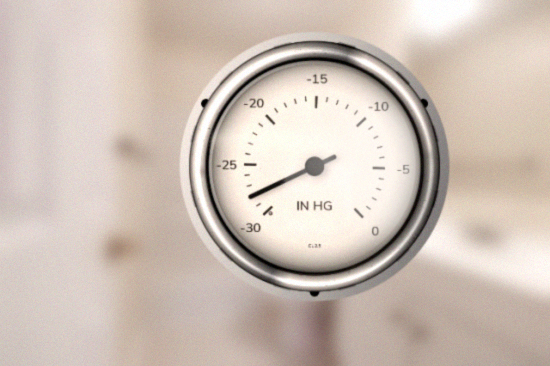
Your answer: -28 inHg
